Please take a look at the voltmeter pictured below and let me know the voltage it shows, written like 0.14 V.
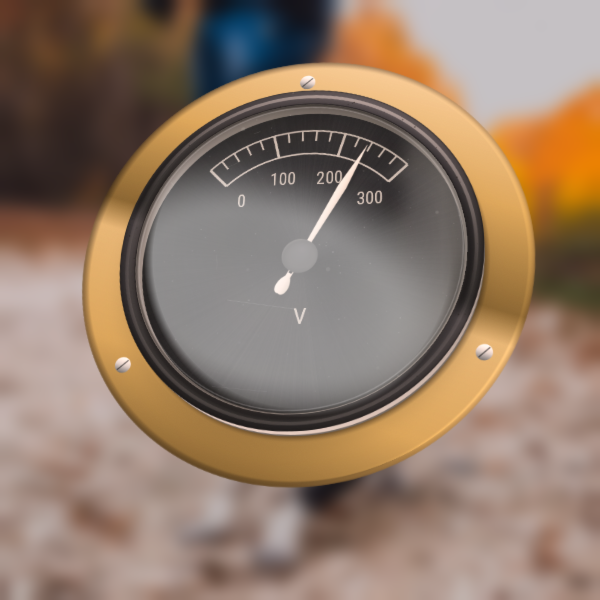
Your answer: 240 V
